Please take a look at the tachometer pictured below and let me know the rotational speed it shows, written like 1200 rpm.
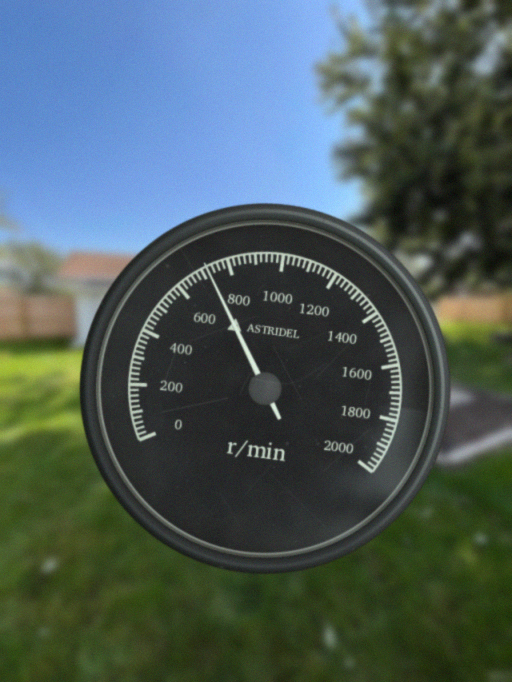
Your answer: 720 rpm
